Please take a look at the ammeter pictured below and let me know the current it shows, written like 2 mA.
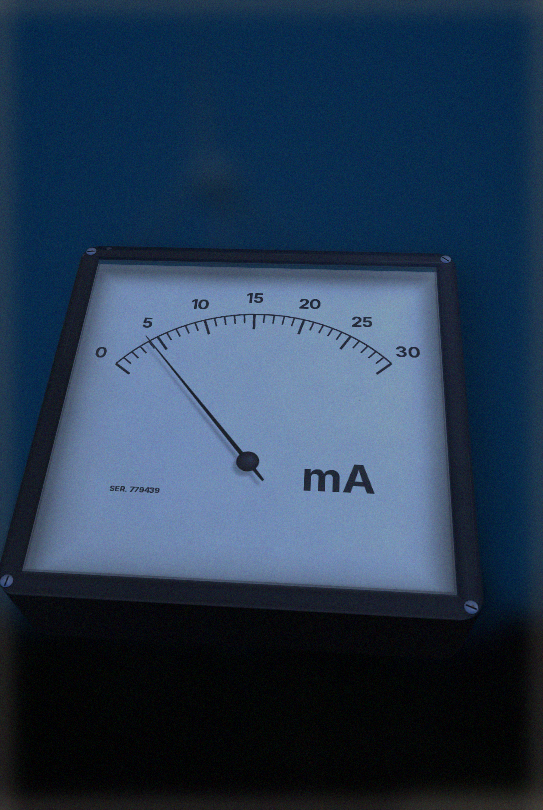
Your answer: 4 mA
